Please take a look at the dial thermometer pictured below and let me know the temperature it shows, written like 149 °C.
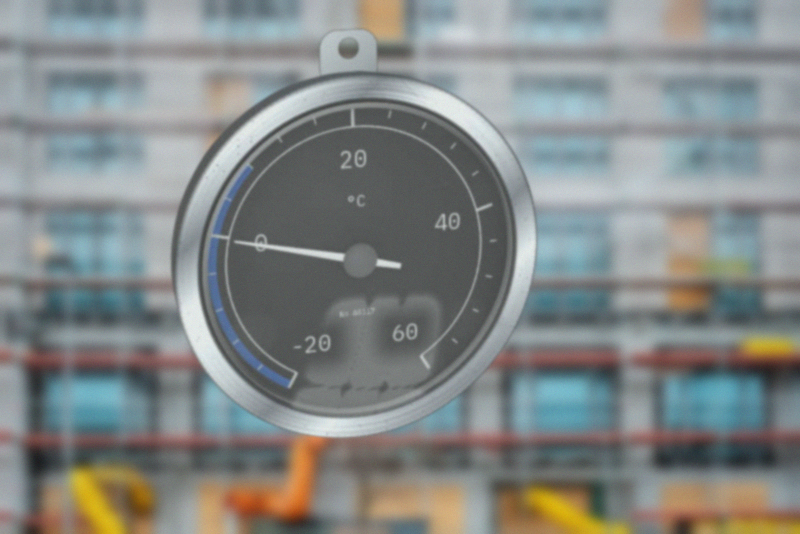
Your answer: 0 °C
